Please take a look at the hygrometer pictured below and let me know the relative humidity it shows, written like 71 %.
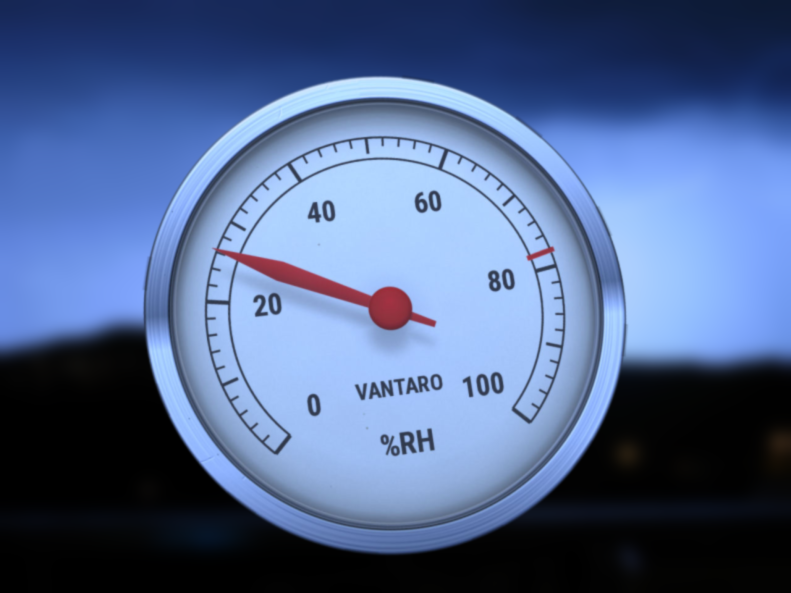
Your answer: 26 %
